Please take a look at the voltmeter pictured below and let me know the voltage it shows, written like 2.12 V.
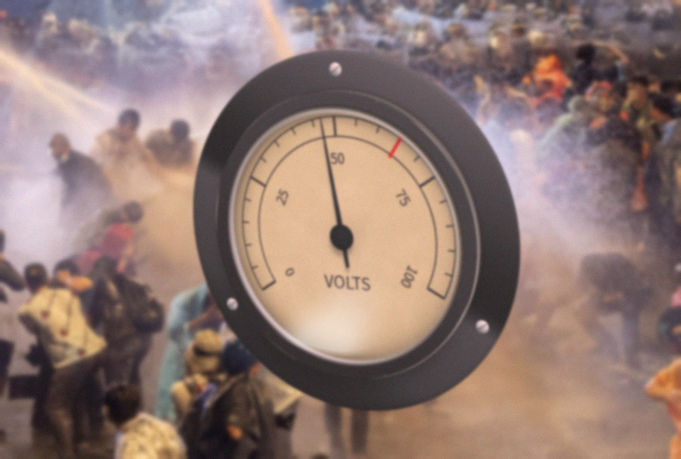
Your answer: 47.5 V
